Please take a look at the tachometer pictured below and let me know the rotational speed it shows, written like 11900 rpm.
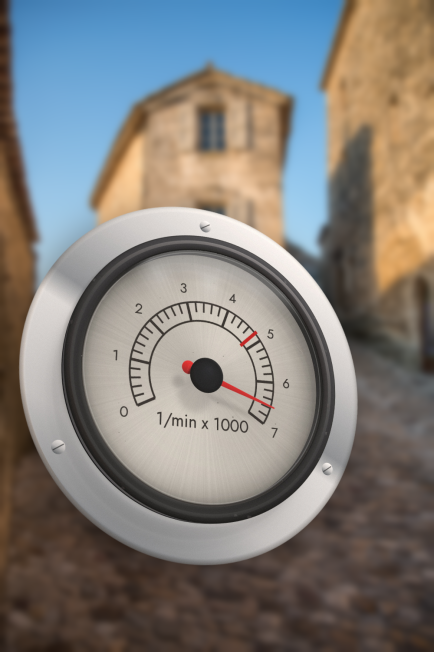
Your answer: 6600 rpm
